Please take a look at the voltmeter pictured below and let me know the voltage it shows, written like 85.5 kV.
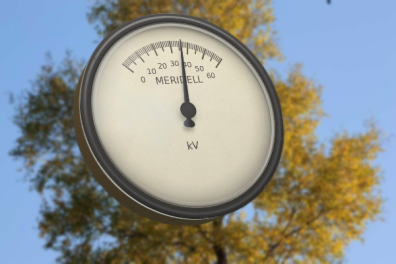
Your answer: 35 kV
